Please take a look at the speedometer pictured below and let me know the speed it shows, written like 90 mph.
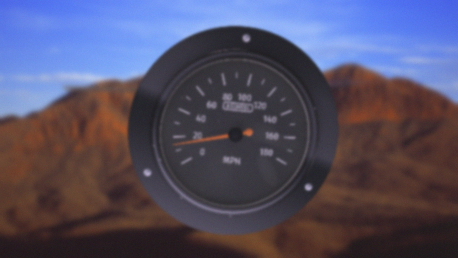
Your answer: 15 mph
